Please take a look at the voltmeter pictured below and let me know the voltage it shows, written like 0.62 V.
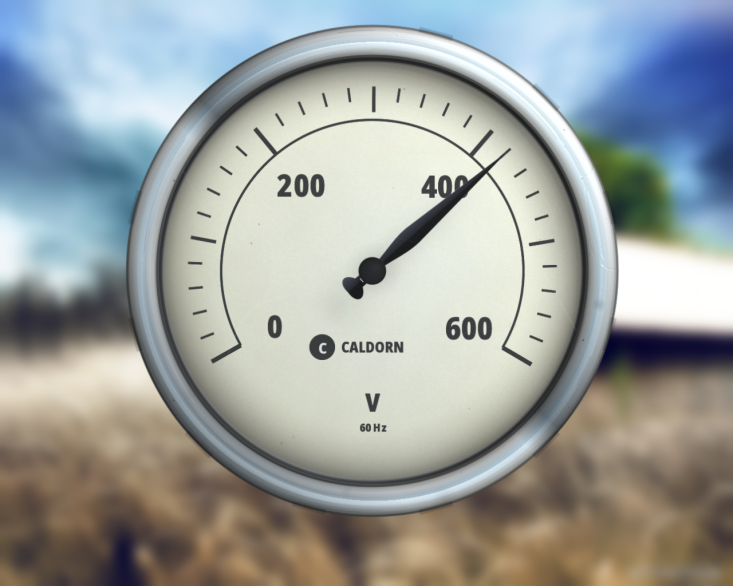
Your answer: 420 V
